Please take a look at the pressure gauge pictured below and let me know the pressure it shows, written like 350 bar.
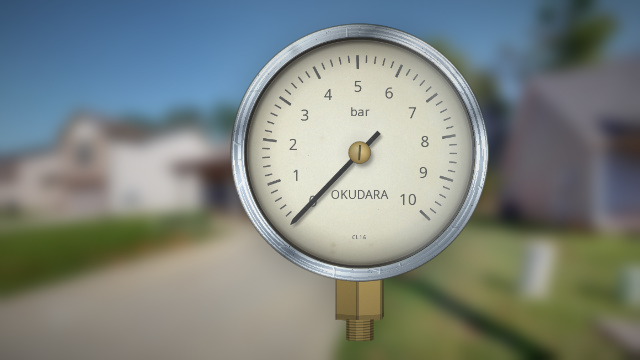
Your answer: 0 bar
